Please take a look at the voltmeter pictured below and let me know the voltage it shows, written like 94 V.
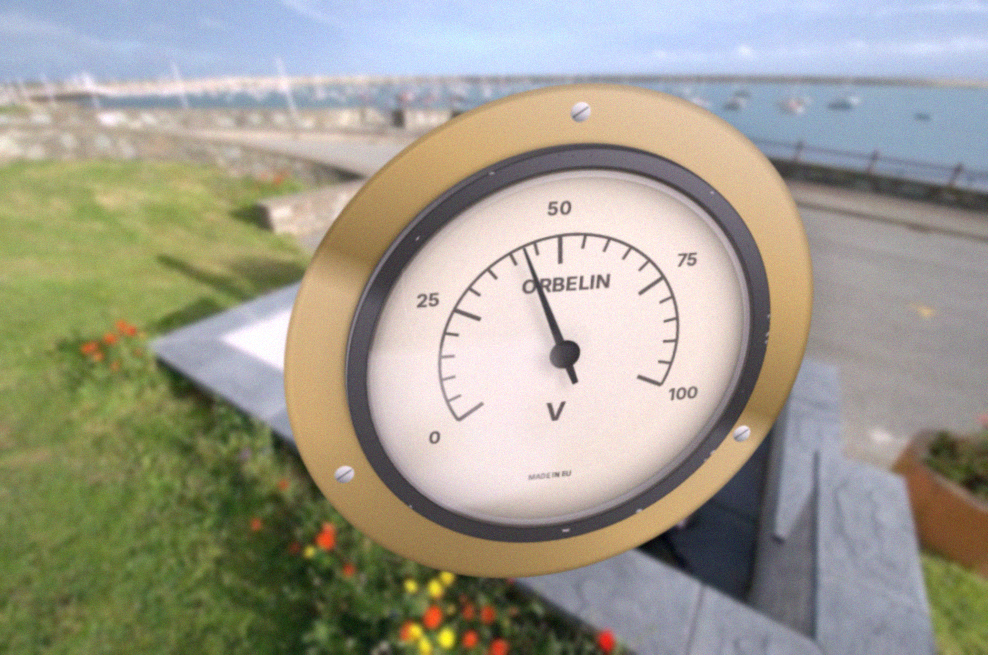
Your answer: 42.5 V
